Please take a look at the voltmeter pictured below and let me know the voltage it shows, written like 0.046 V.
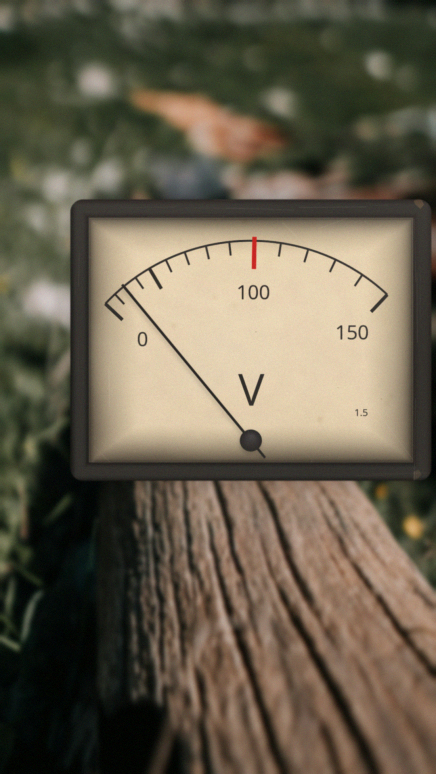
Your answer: 30 V
